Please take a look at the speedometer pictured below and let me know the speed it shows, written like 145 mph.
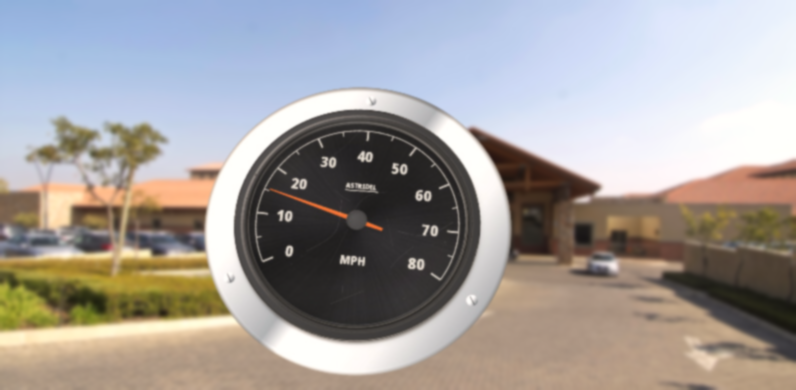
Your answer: 15 mph
